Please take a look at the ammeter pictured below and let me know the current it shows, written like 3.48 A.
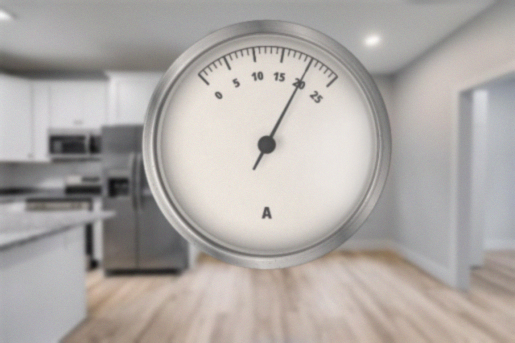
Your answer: 20 A
